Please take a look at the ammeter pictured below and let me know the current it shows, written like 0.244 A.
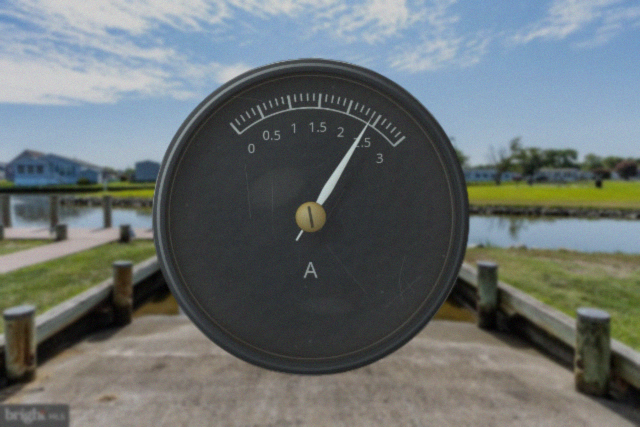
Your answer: 2.4 A
